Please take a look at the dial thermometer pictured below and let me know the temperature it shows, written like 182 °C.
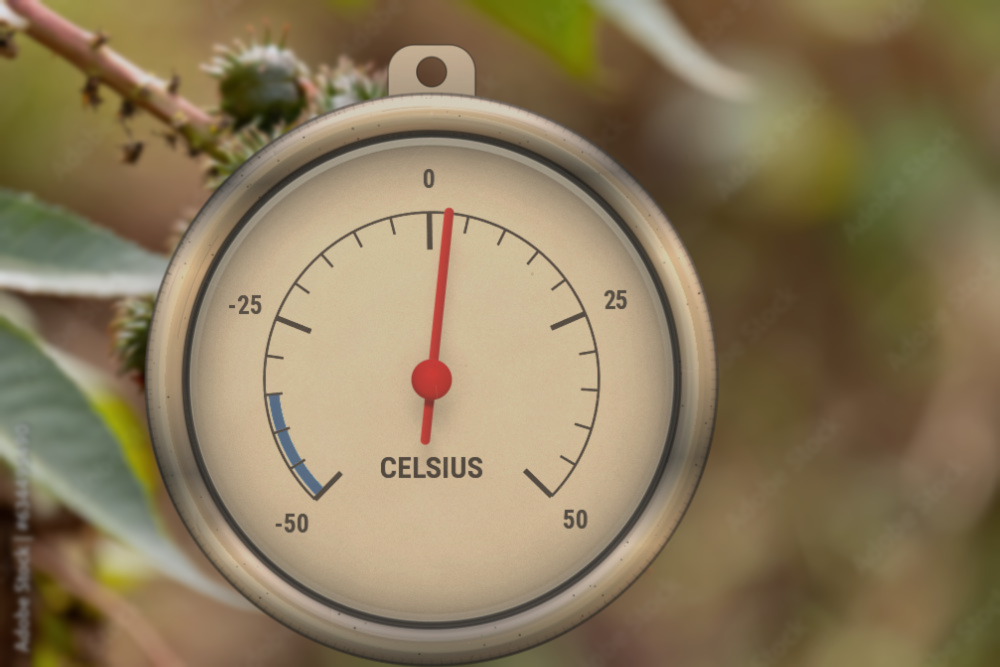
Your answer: 2.5 °C
